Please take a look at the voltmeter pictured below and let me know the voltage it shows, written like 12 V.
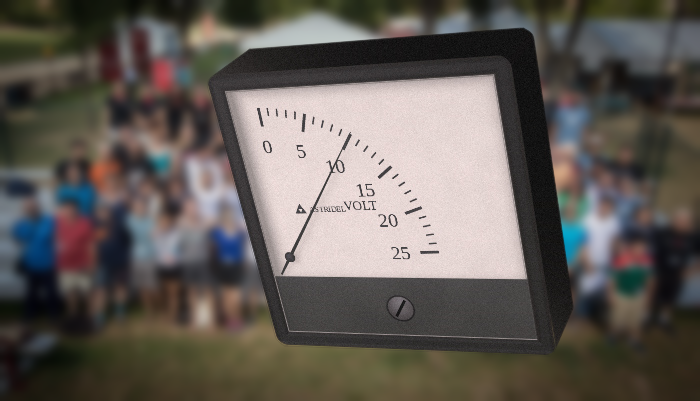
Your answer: 10 V
